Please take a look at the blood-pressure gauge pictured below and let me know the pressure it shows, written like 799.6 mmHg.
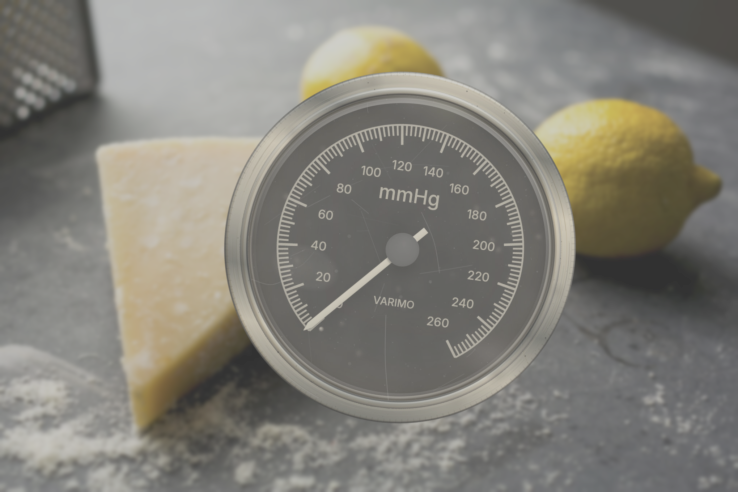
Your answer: 2 mmHg
